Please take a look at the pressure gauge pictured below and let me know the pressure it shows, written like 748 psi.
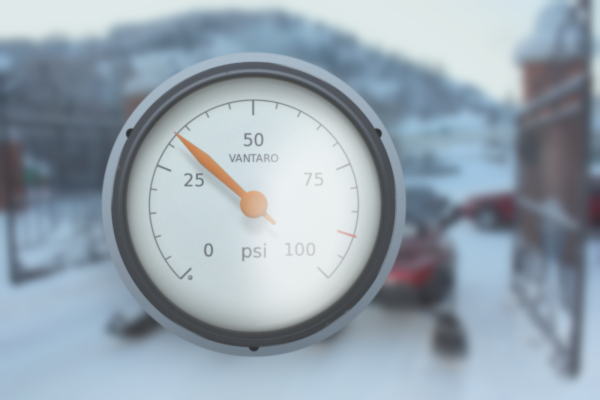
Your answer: 32.5 psi
